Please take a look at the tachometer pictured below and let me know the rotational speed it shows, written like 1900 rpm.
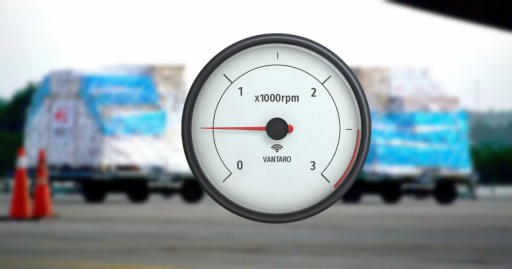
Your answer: 500 rpm
